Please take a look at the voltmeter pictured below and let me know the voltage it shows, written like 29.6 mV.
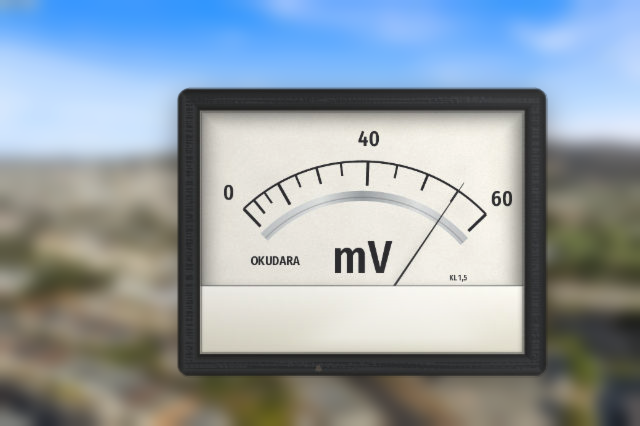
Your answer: 55 mV
